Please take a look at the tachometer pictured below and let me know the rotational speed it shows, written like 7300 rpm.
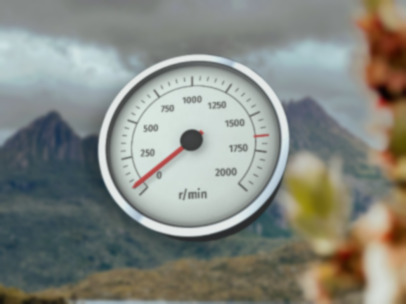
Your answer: 50 rpm
